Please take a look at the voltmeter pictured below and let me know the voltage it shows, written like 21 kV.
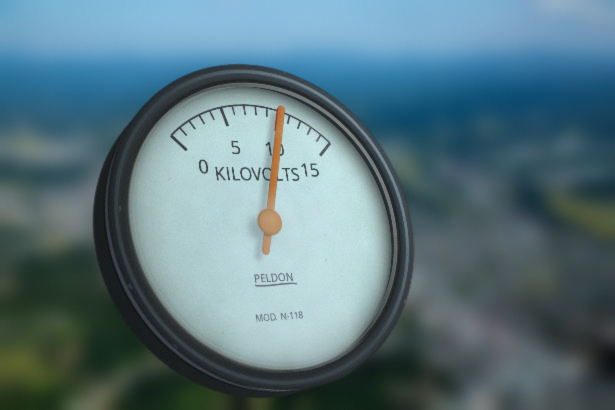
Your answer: 10 kV
